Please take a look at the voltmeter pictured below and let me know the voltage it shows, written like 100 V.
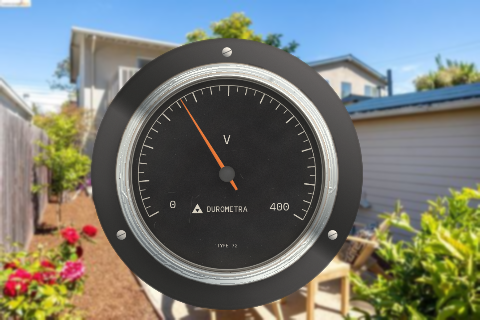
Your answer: 145 V
